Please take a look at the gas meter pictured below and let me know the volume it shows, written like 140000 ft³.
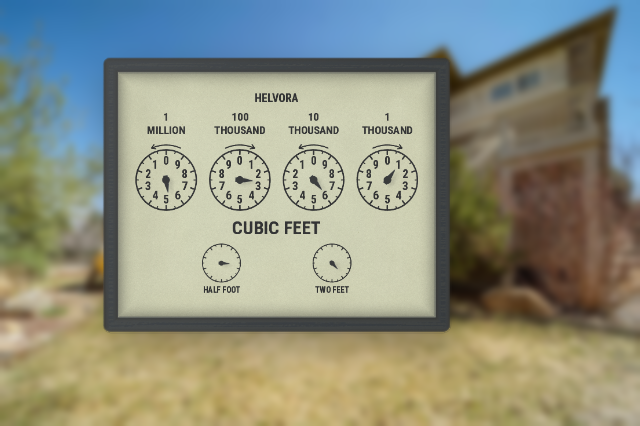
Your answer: 526100 ft³
